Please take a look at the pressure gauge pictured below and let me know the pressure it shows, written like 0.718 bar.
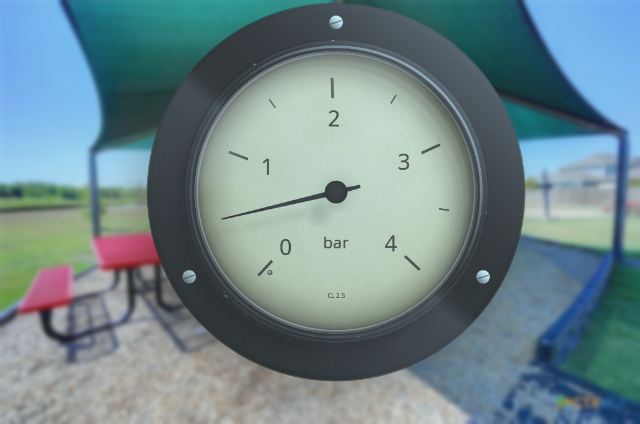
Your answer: 0.5 bar
